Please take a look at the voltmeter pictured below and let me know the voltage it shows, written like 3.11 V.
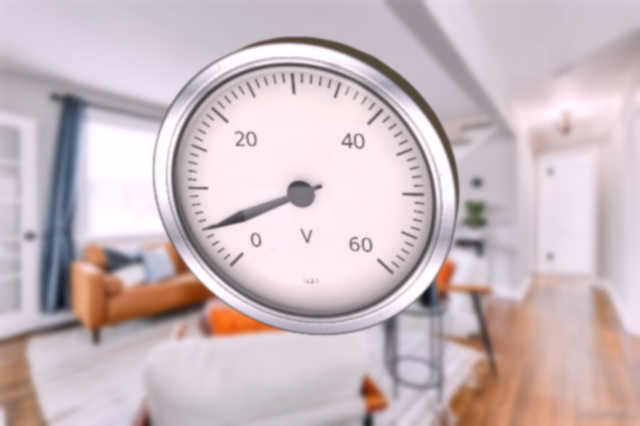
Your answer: 5 V
